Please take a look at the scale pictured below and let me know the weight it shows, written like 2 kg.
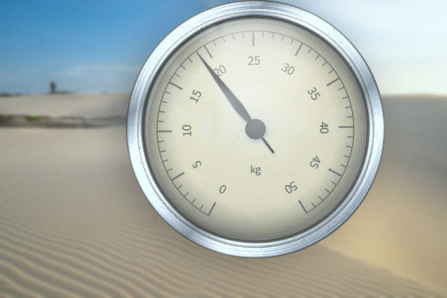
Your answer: 19 kg
